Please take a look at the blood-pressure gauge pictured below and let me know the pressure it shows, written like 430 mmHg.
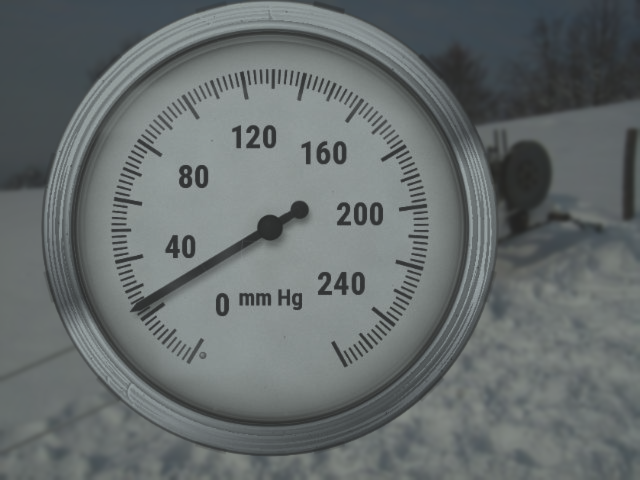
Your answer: 24 mmHg
